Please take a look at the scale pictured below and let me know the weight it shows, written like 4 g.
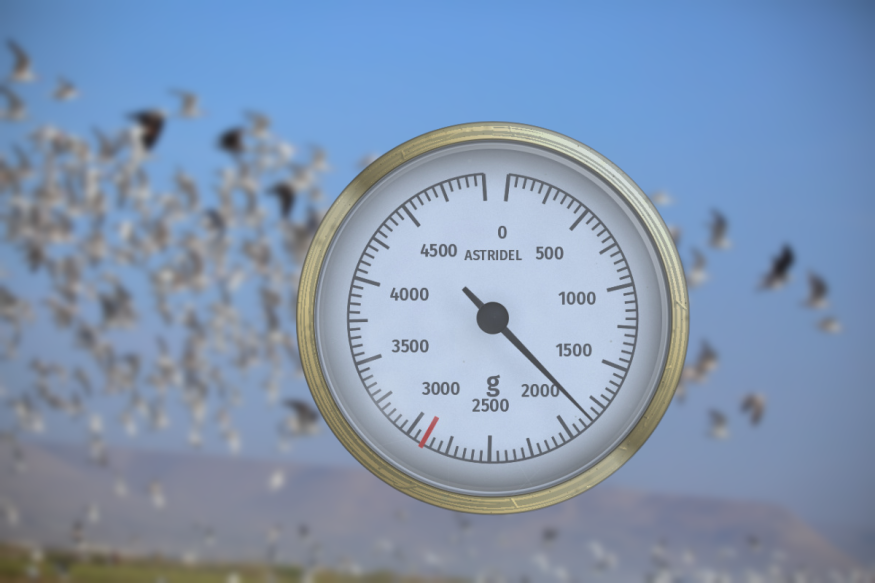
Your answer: 1850 g
